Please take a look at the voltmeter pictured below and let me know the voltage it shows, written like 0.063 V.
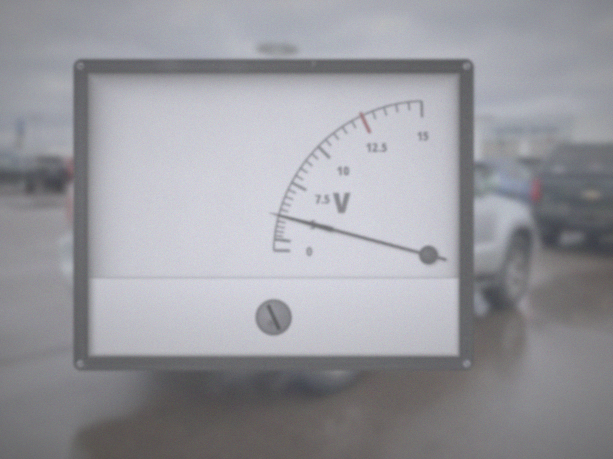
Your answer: 5 V
